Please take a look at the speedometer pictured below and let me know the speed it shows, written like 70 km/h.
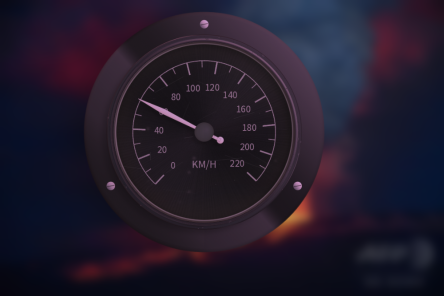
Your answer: 60 km/h
